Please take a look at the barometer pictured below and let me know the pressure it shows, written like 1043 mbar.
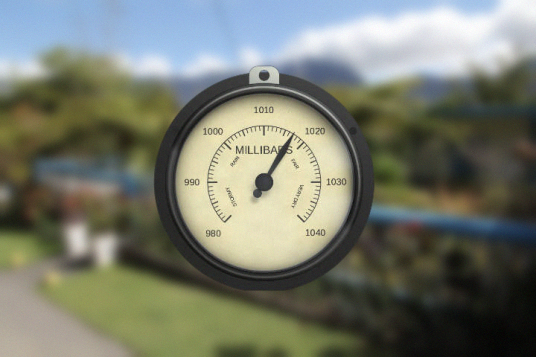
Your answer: 1017 mbar
